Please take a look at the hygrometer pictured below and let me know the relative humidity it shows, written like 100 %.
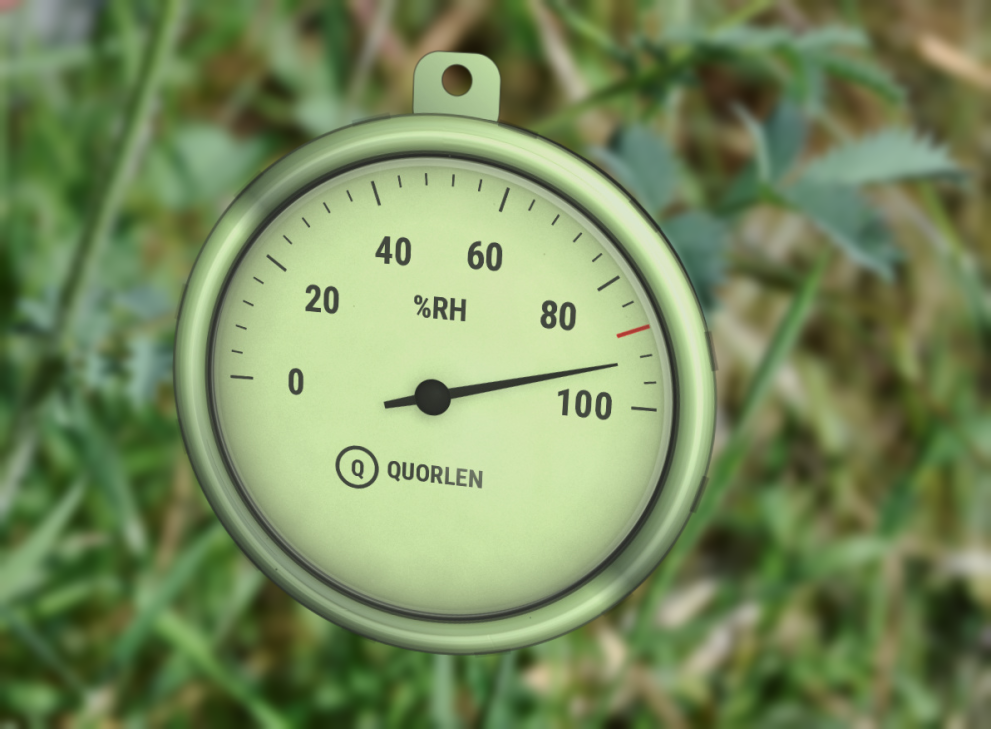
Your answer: 92 %
